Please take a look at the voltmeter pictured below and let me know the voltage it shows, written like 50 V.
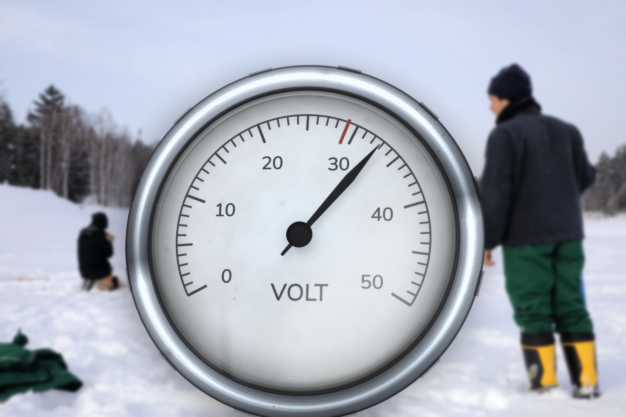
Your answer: 33 V
